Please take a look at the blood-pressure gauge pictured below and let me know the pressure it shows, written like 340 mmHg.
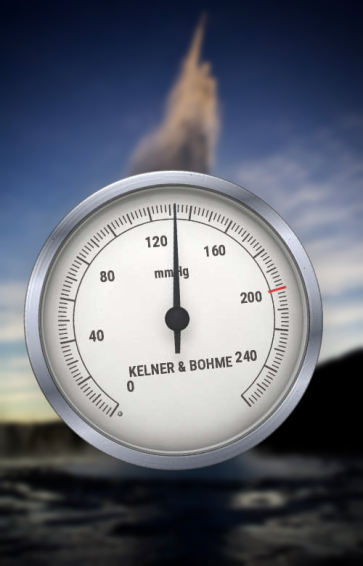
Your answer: 132 mmHg
